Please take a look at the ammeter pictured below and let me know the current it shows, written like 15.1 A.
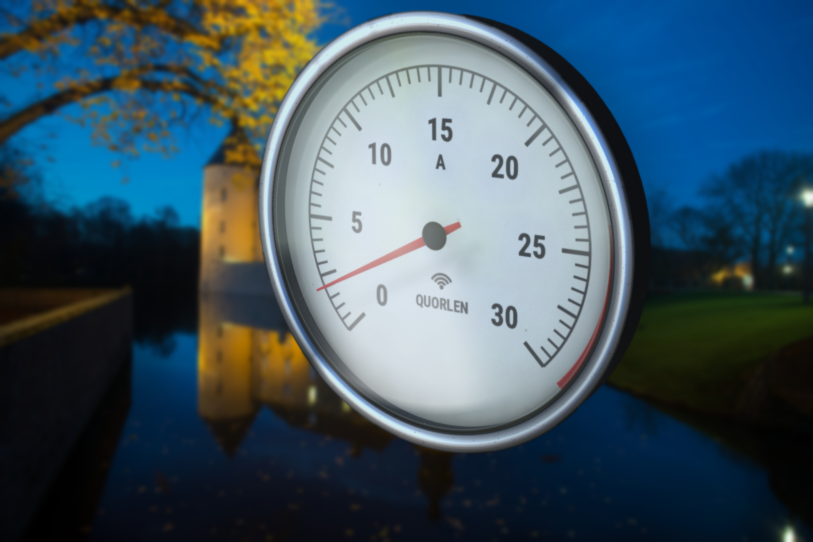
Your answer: 2 A
